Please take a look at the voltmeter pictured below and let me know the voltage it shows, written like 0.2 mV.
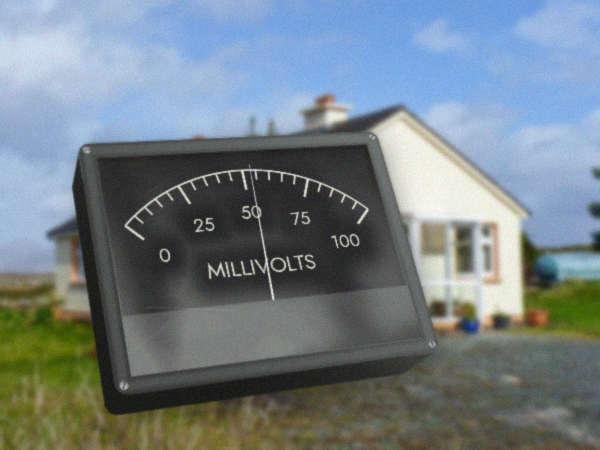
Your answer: 52.5 mV
